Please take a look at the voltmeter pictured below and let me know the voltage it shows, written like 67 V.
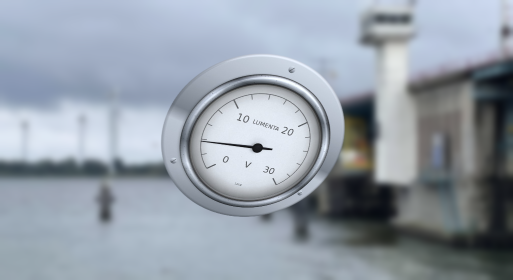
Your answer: 4 V
